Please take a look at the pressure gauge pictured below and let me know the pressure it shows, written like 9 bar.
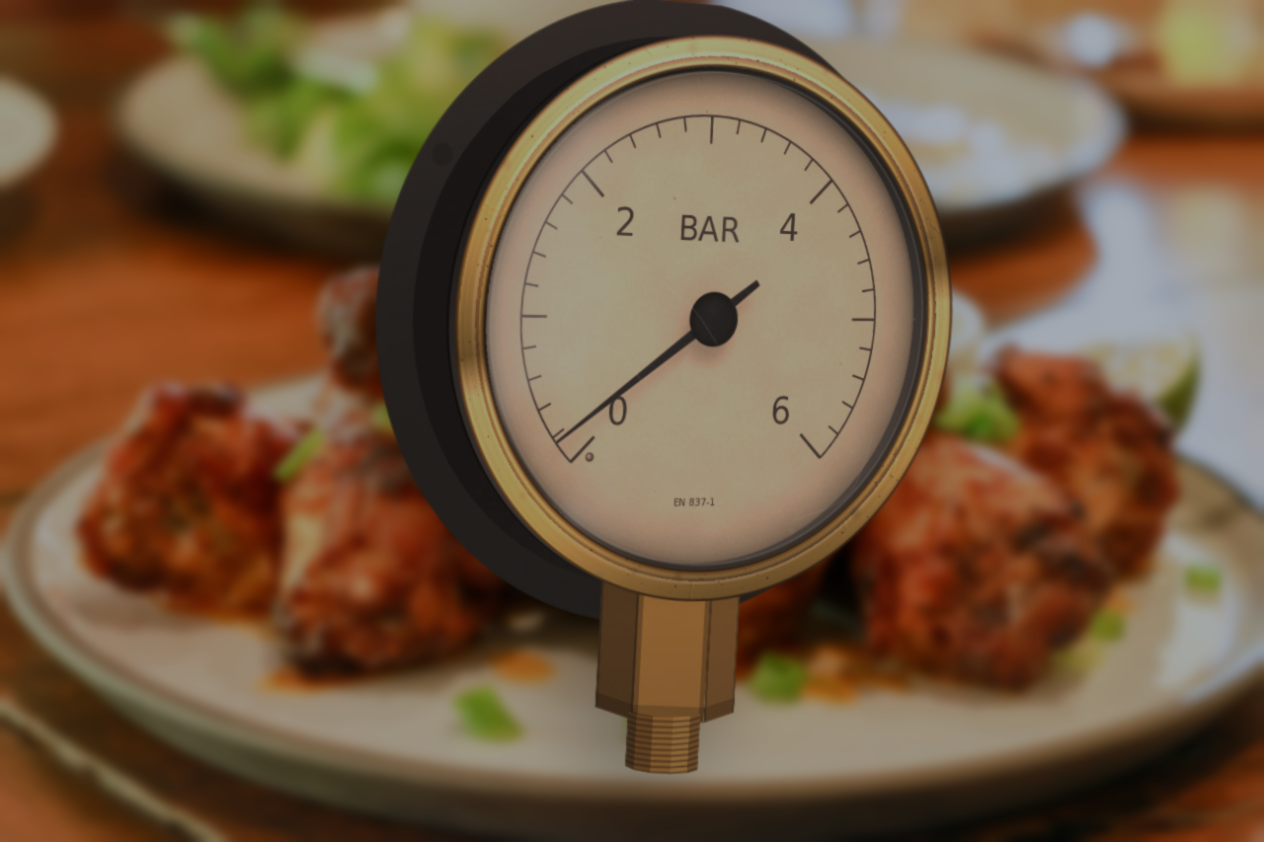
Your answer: 0.2 bar
